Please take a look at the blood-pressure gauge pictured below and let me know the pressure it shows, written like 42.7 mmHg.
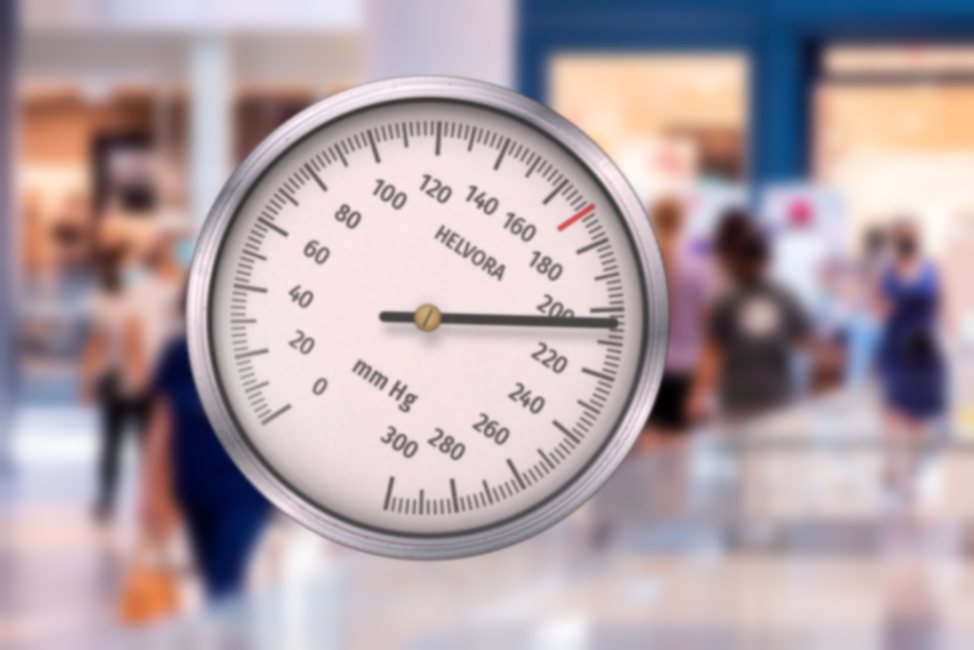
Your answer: 204 mmHg
